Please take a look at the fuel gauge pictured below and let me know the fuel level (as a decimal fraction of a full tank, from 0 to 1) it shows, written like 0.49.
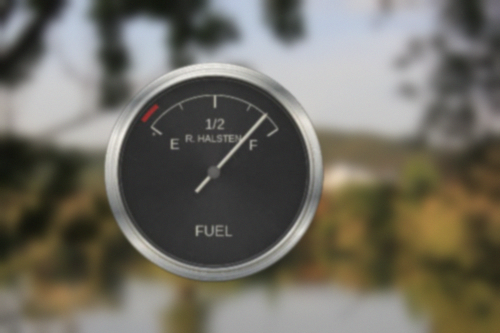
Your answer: 0.875
